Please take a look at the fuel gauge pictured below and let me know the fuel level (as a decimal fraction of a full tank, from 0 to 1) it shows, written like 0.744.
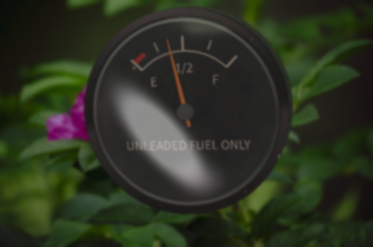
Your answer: 0.375
